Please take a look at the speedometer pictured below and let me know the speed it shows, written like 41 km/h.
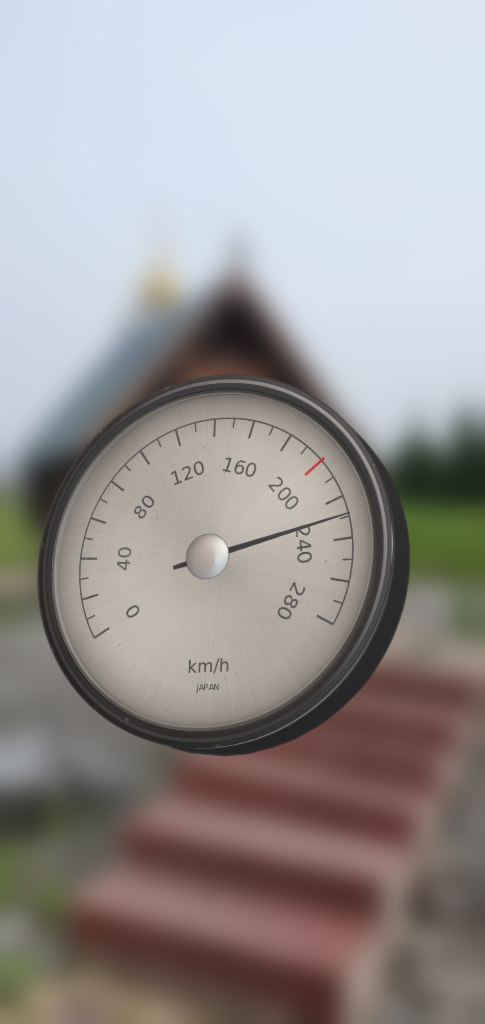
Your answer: 230 km/h
